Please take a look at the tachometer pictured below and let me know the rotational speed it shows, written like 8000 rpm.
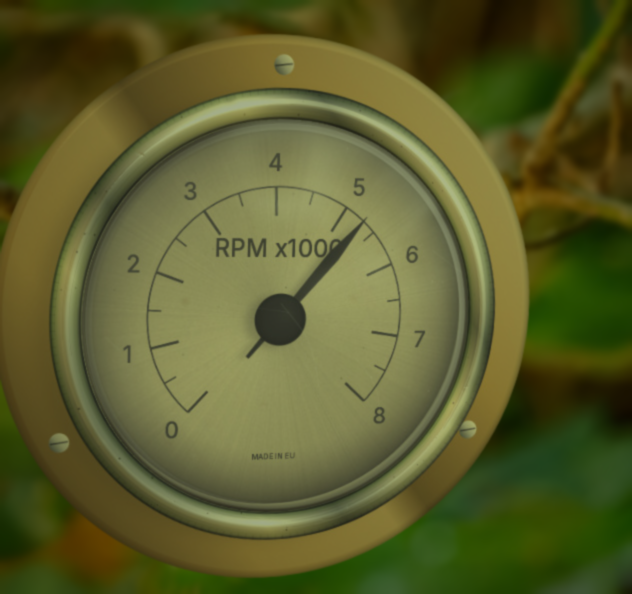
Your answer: 5250 rpm
